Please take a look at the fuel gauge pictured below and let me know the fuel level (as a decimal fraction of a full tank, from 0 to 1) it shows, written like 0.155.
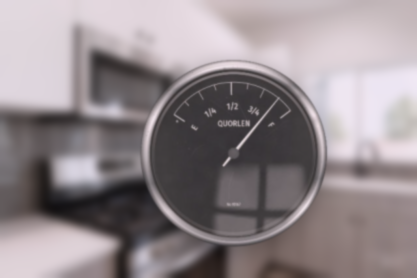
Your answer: 0.875
